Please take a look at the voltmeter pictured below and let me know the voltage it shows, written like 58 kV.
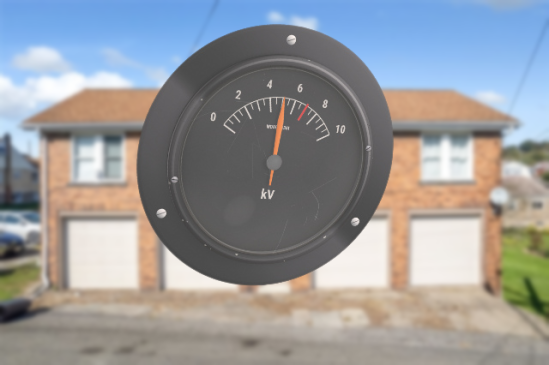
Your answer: 5 kV
